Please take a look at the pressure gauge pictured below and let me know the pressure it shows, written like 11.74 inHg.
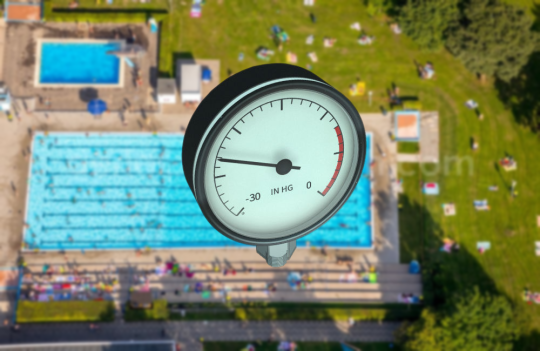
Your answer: -23 inHg
